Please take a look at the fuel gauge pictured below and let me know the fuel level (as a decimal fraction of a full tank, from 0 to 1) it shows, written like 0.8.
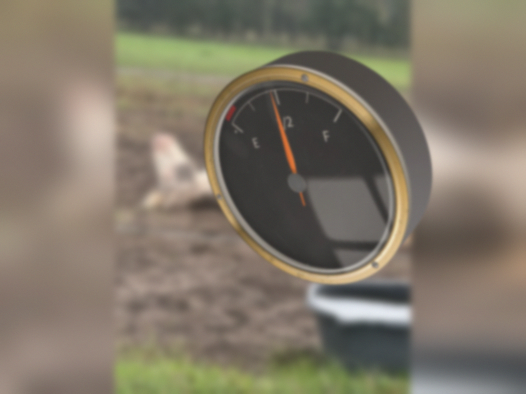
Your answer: 0.5
